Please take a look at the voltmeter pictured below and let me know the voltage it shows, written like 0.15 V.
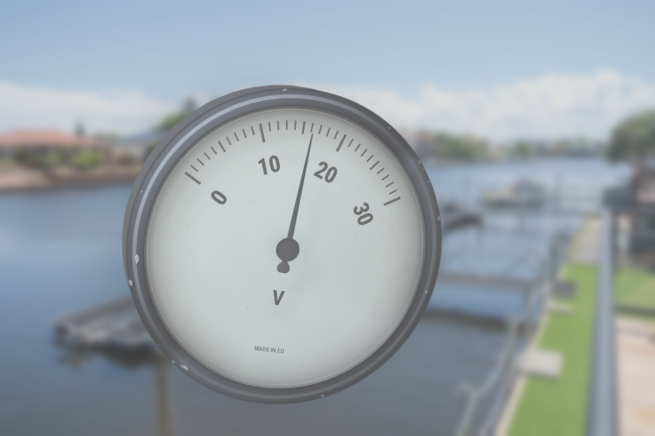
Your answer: 16 V
